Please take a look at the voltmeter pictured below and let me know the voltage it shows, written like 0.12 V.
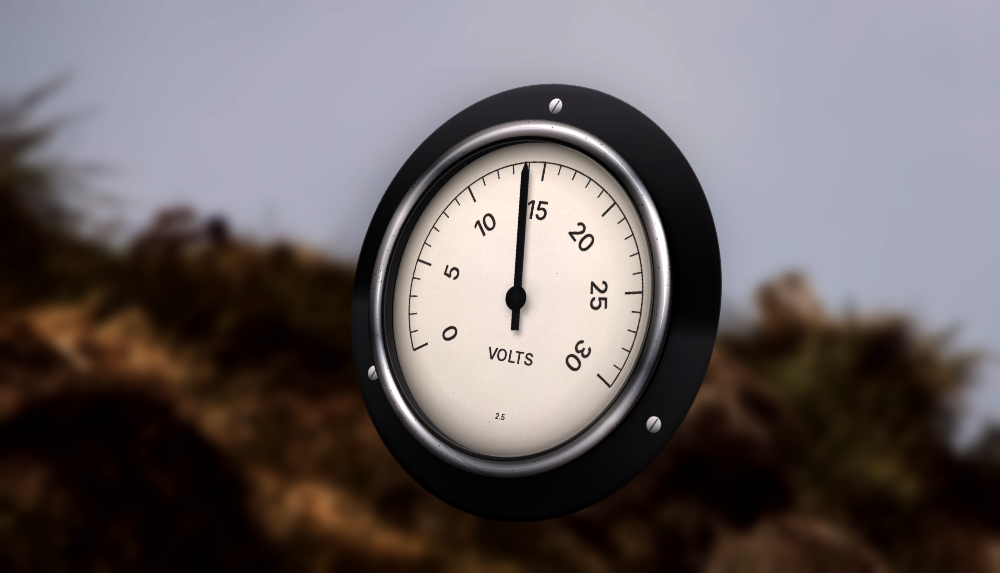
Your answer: 14 V
